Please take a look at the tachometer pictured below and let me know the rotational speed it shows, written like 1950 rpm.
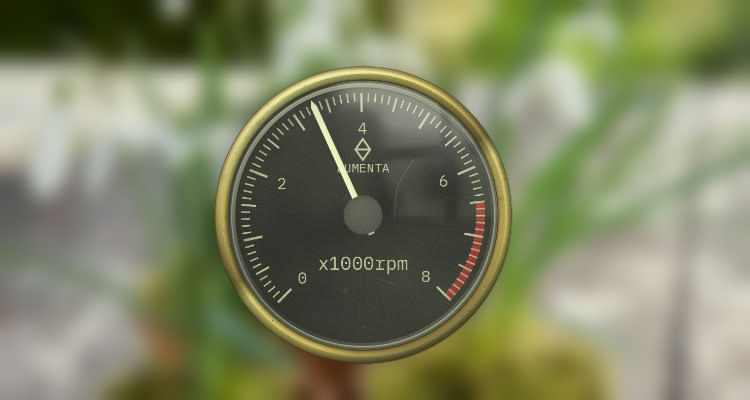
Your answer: 3300 rpm
